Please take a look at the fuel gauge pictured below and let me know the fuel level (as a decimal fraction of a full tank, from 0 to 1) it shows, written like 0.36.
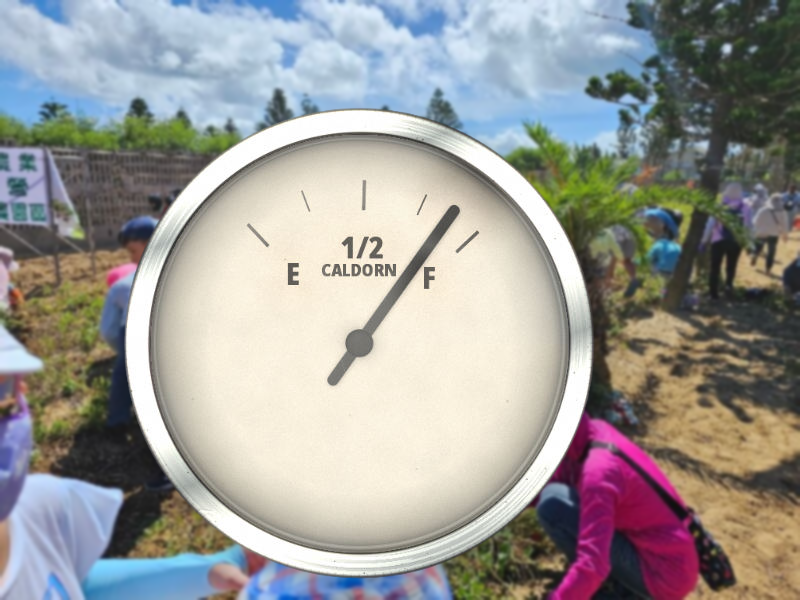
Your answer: 0.875
